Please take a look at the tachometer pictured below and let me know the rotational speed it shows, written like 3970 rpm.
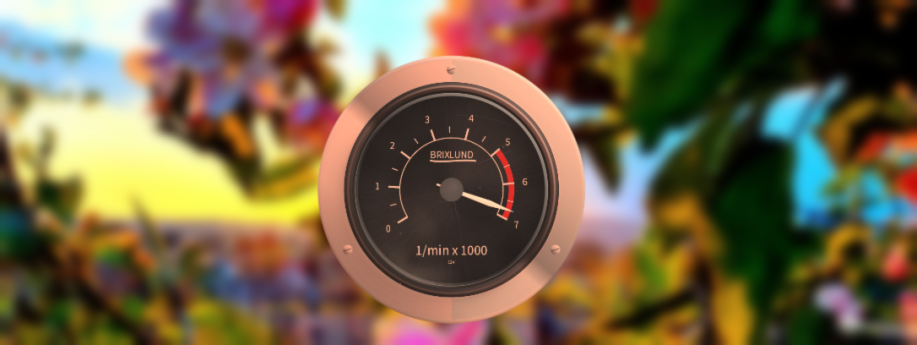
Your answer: 6750 rpm
